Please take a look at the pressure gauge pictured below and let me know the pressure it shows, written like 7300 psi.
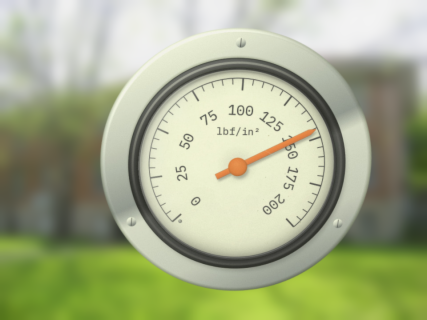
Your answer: 145 psi
